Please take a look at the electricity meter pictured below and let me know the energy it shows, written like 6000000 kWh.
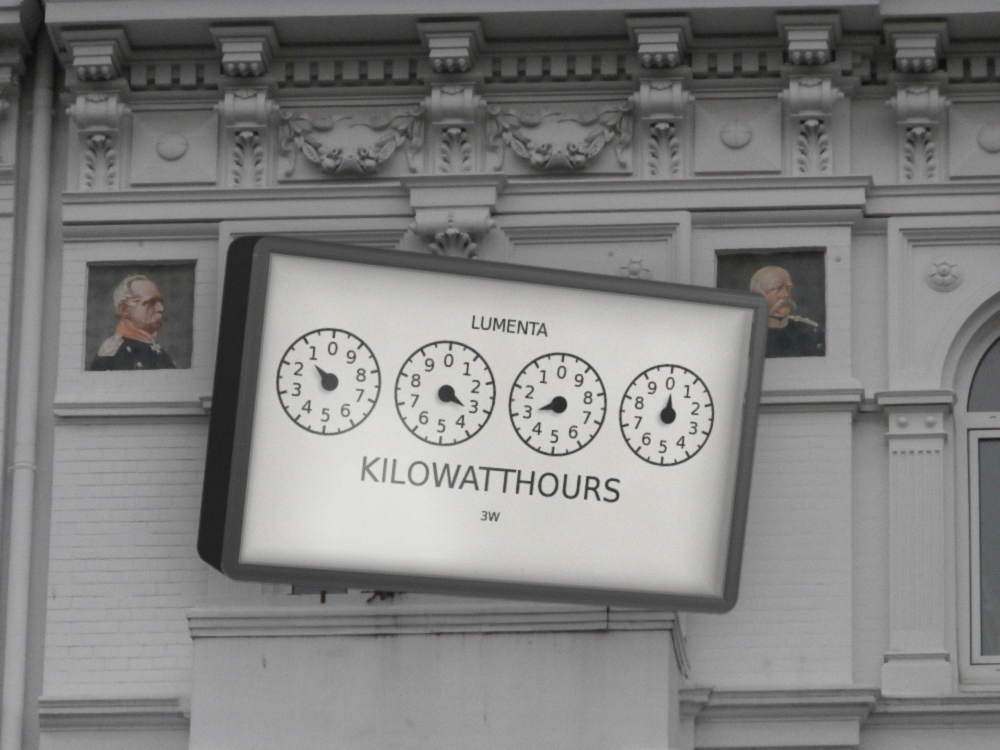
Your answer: 1330 kWh
